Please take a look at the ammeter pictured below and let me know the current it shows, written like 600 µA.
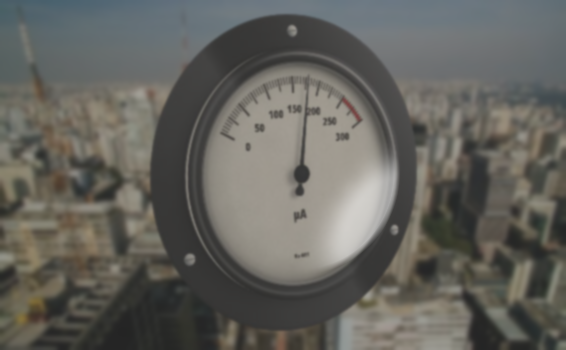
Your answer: 175 µA
